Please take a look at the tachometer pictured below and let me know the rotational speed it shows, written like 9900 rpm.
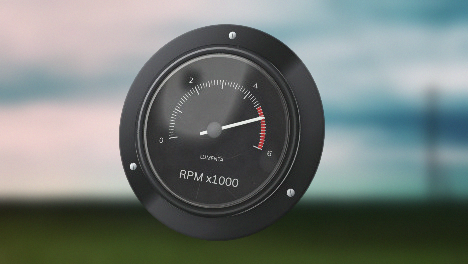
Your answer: 5000 rpm
